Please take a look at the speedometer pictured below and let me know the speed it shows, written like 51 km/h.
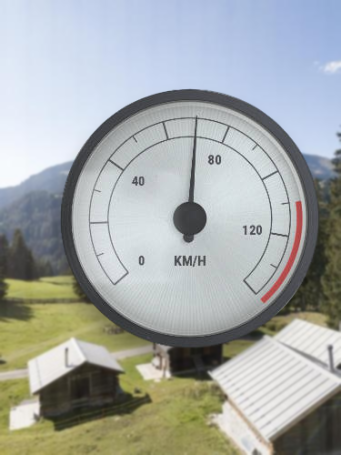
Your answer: 70 km/h
